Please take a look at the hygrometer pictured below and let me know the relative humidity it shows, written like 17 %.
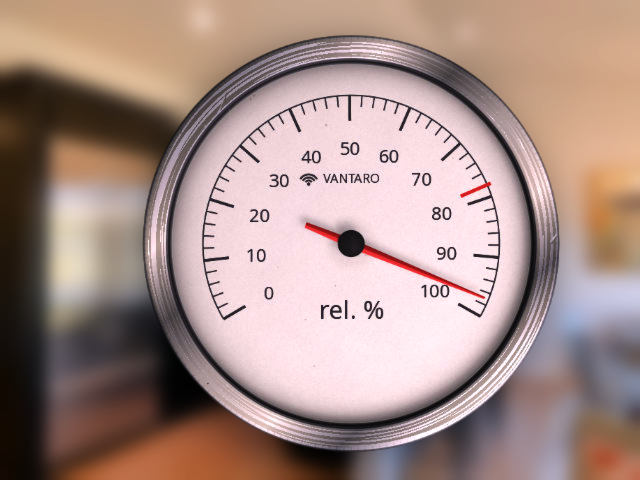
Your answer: 97 %
